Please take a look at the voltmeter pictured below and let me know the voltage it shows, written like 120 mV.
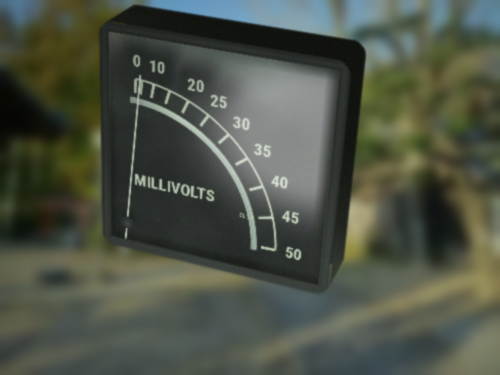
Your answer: 5 mV
